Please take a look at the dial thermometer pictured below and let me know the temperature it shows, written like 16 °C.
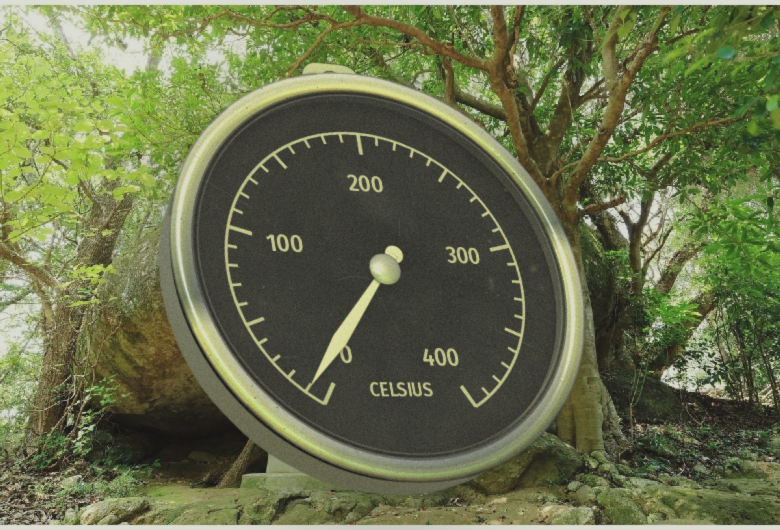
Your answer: 10 °C
